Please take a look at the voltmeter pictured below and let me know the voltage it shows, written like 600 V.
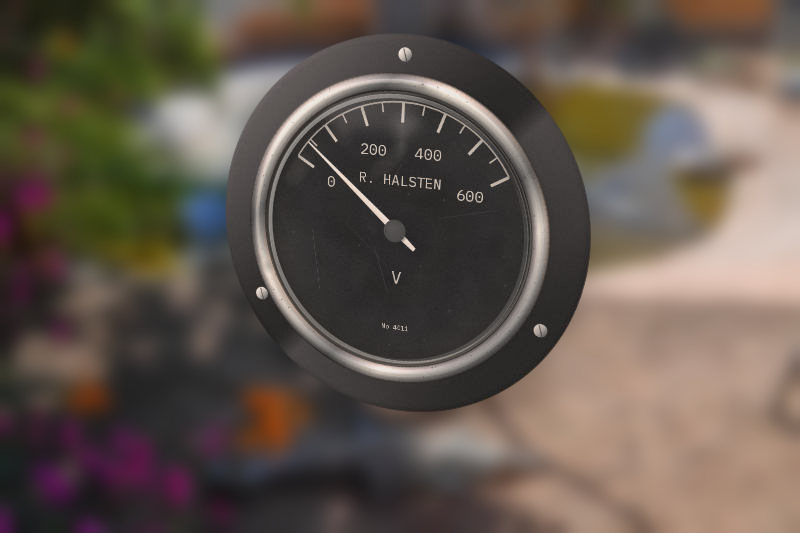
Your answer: 50 V
